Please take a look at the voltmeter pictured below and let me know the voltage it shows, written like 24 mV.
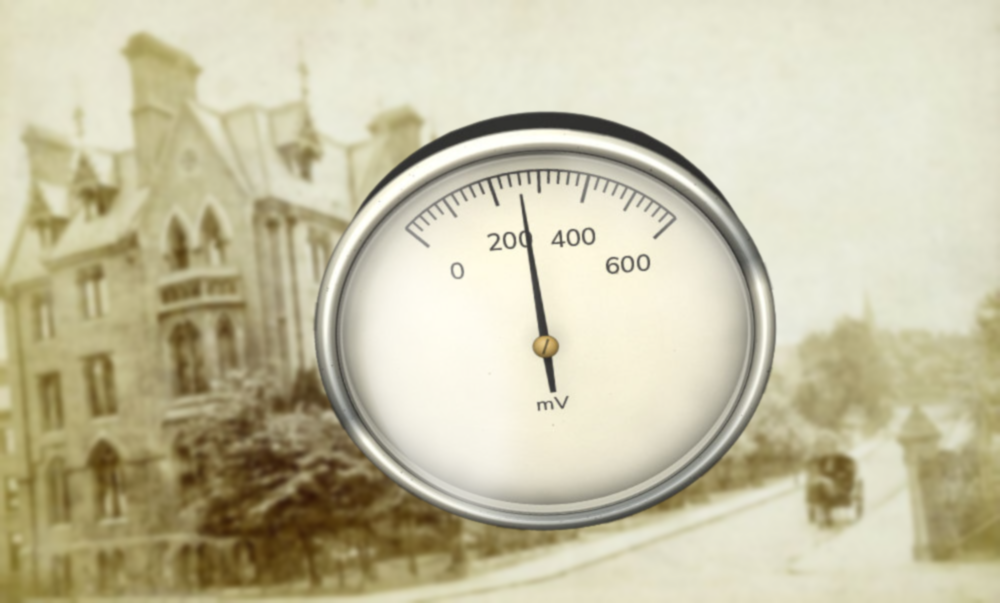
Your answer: 260 mV
